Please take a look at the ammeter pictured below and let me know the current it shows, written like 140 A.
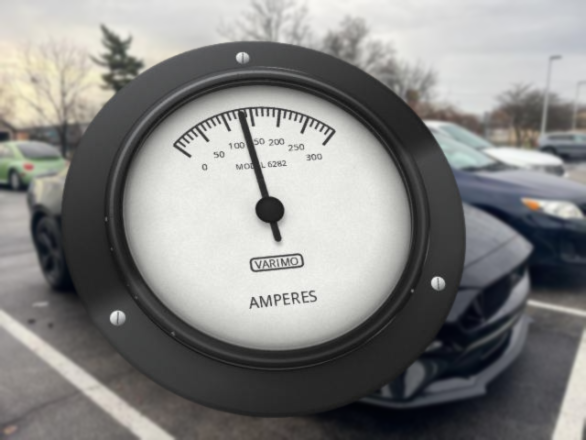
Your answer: 130 A
